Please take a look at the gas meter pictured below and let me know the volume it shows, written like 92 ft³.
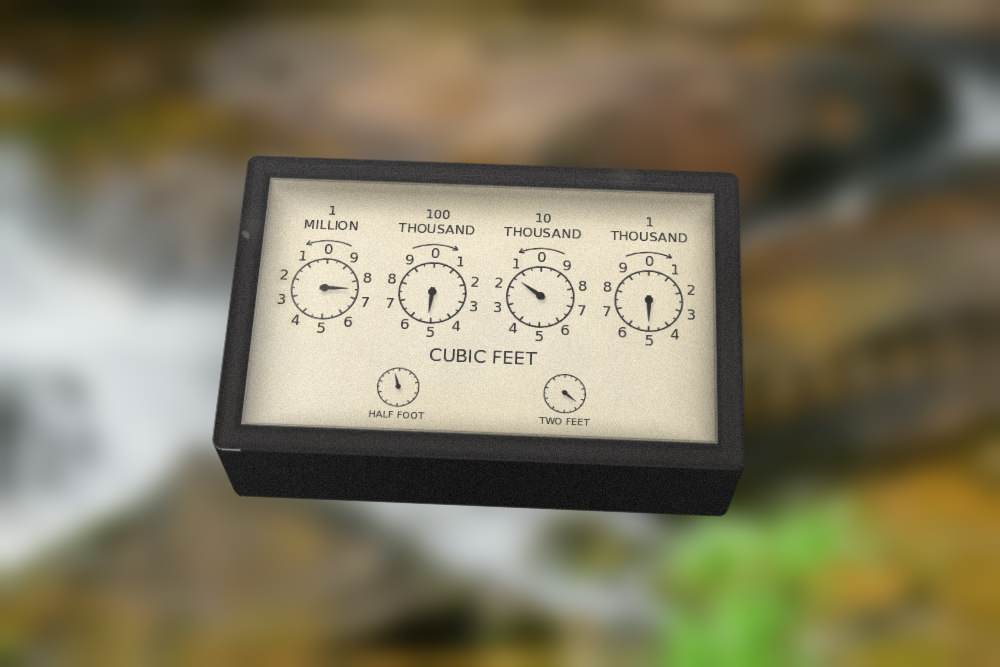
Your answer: 751500 ft³
